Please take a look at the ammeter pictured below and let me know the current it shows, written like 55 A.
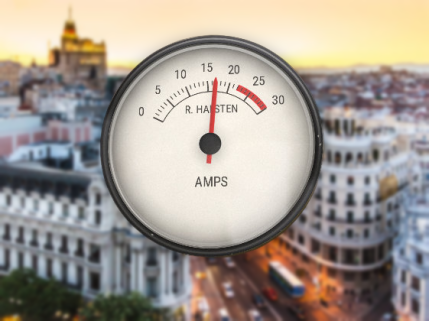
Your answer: 17 A
